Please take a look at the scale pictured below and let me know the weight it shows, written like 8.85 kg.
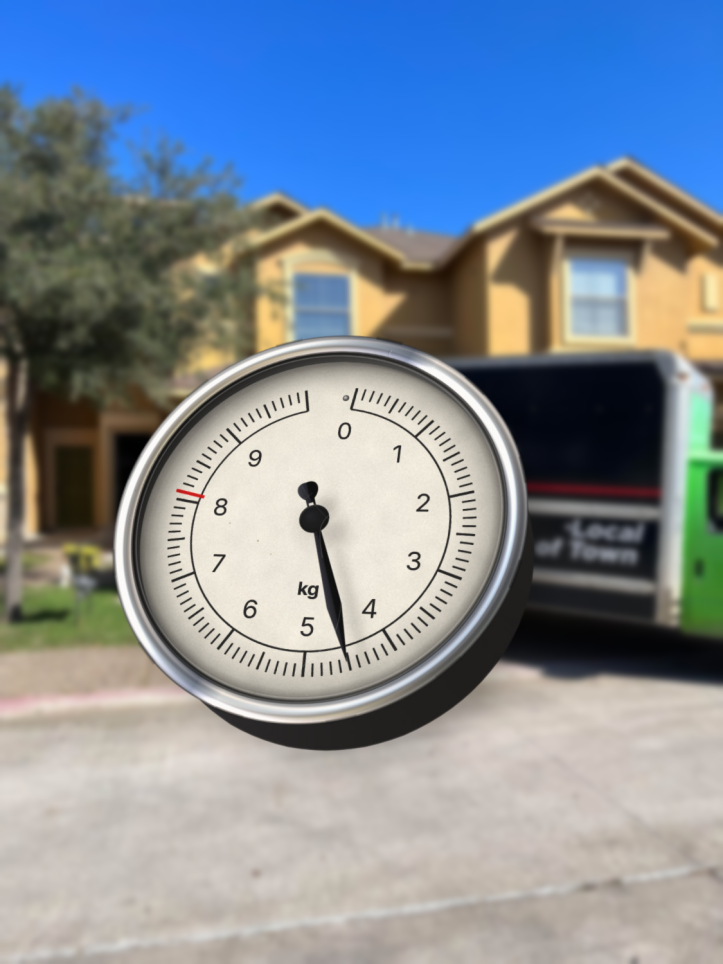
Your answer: 4.5 kg
